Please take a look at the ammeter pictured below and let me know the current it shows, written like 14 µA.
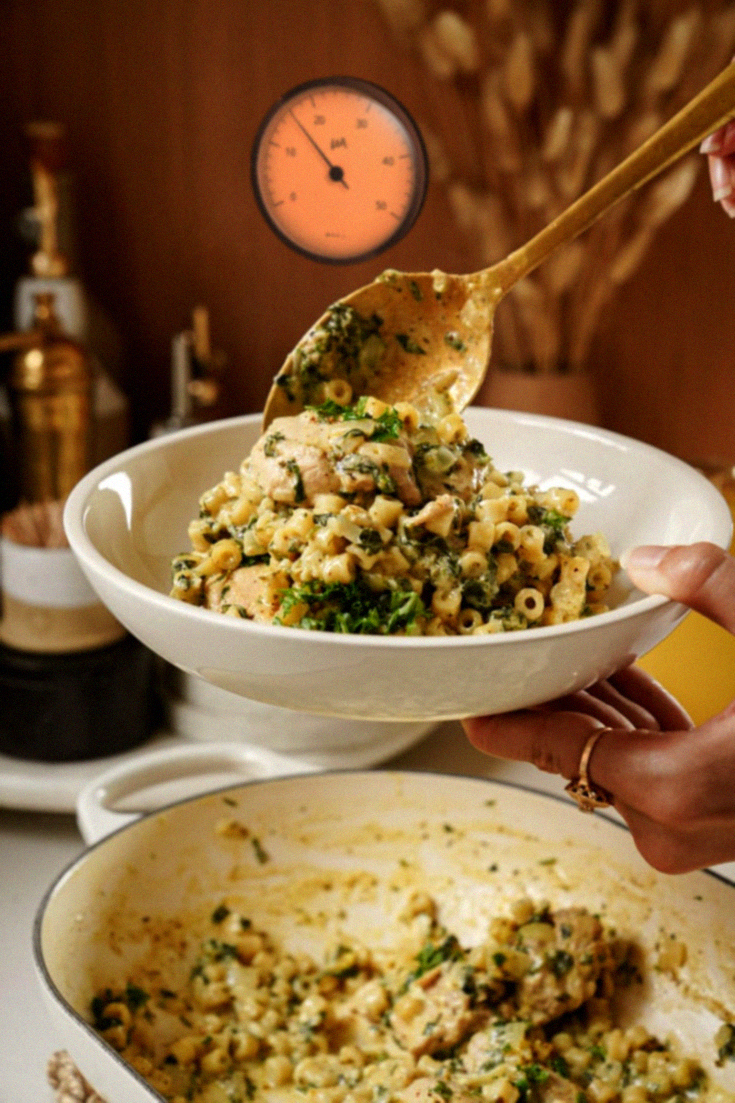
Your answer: 16 µA
